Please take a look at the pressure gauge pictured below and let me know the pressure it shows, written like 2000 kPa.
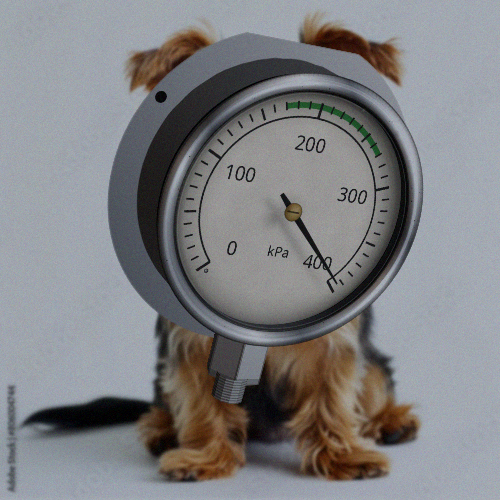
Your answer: 395 kPa
